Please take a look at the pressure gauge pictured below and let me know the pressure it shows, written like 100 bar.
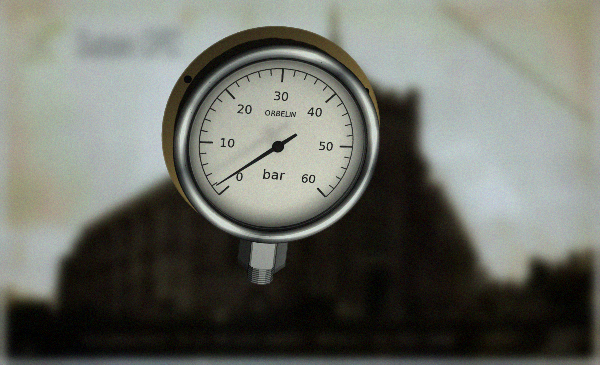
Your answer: 2 bar
